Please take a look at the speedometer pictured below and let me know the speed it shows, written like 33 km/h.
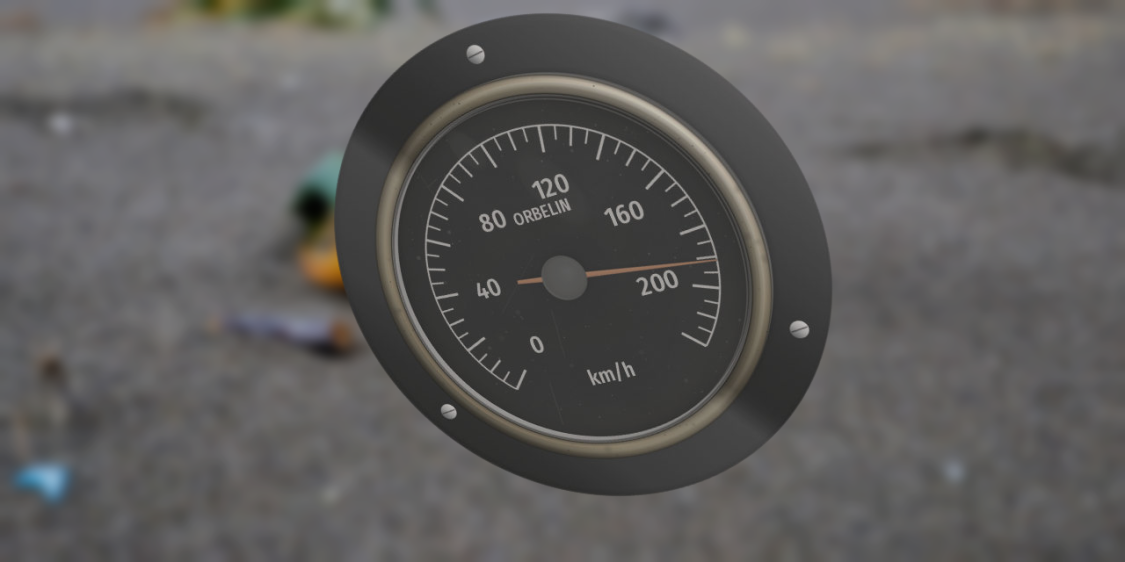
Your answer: 190 km/h
